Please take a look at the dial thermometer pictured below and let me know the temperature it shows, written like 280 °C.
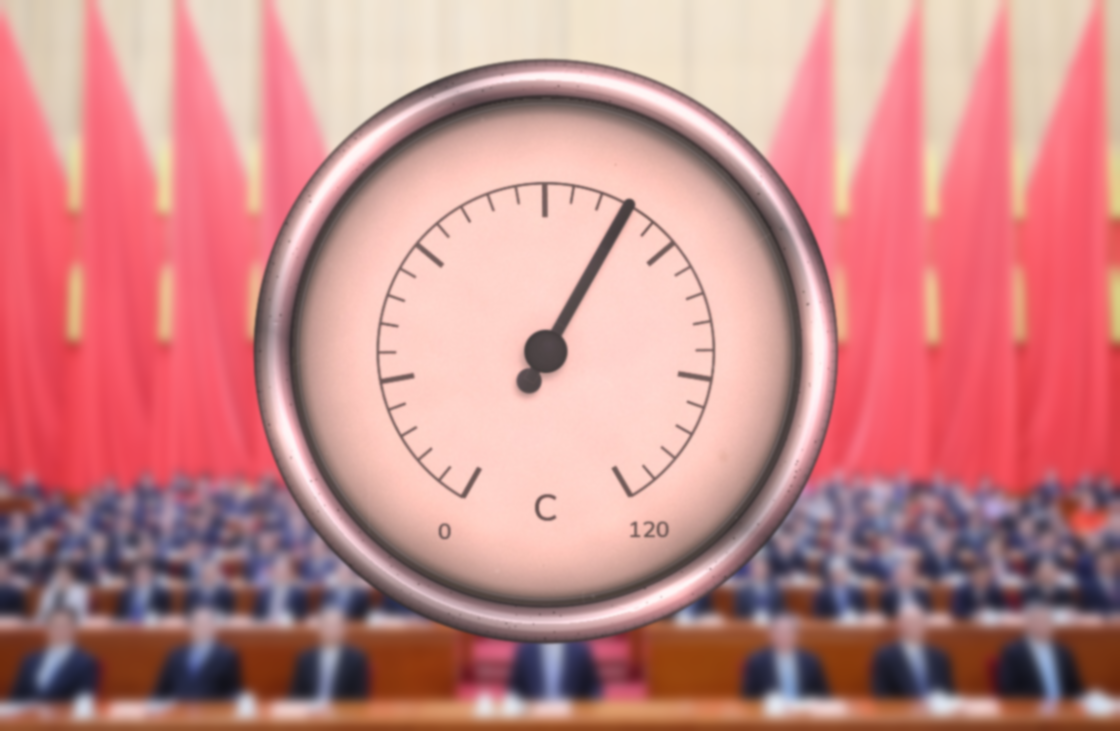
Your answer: 72 °C
